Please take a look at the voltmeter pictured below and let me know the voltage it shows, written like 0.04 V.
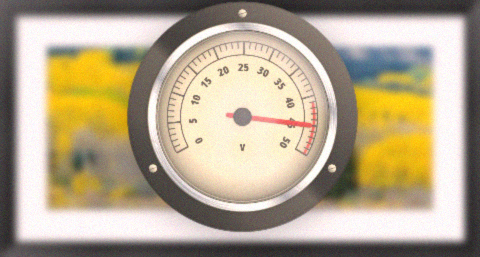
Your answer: 45 V
